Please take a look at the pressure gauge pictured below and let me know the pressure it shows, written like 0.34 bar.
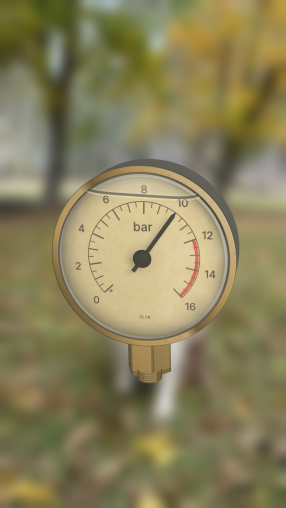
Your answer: 10 bar
